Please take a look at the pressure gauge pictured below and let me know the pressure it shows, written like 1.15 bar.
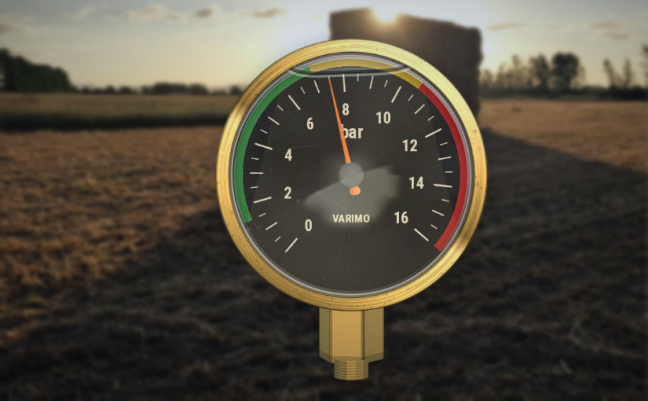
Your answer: 7.5 bar
